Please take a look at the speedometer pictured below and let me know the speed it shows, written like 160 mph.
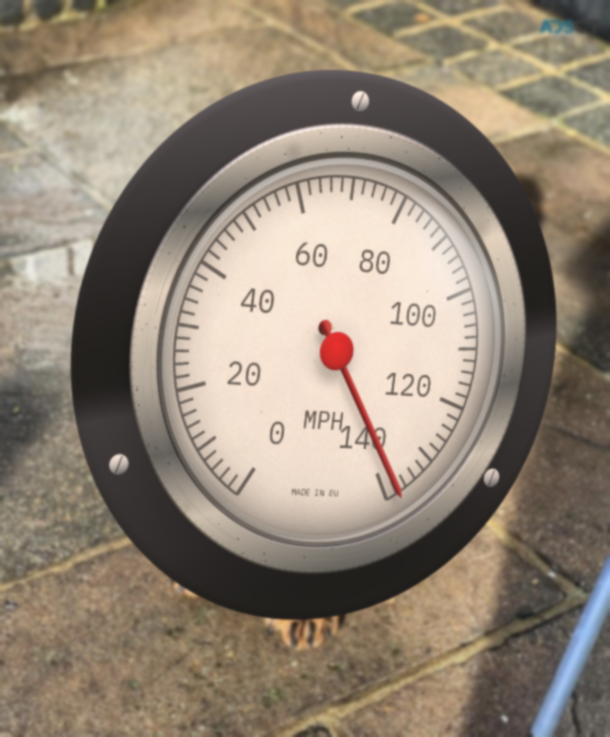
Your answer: 138 mph
